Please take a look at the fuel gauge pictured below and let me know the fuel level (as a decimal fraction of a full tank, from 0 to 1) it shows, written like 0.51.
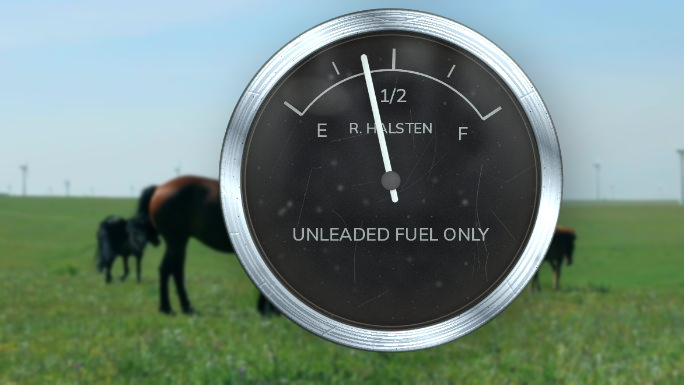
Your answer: 0.375
